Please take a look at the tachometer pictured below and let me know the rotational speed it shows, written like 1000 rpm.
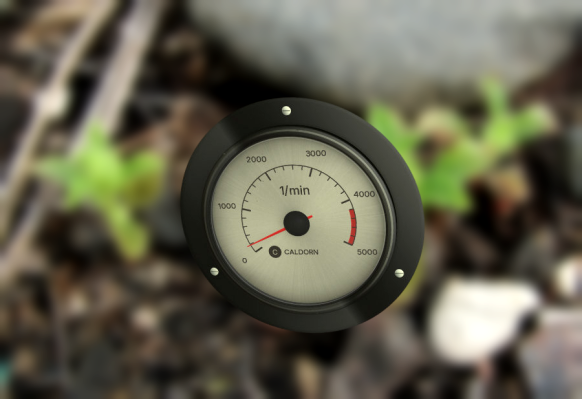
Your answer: 200 rpm
